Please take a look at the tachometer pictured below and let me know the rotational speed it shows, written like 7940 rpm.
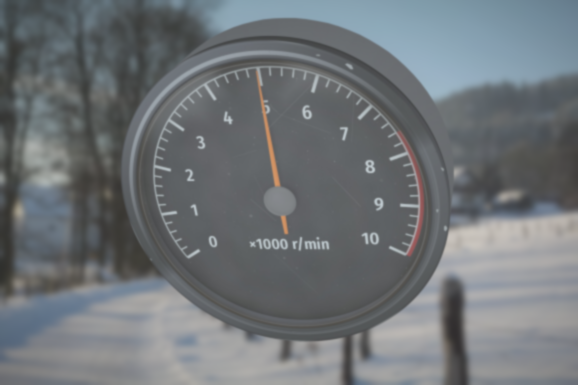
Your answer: 5000 rpm
